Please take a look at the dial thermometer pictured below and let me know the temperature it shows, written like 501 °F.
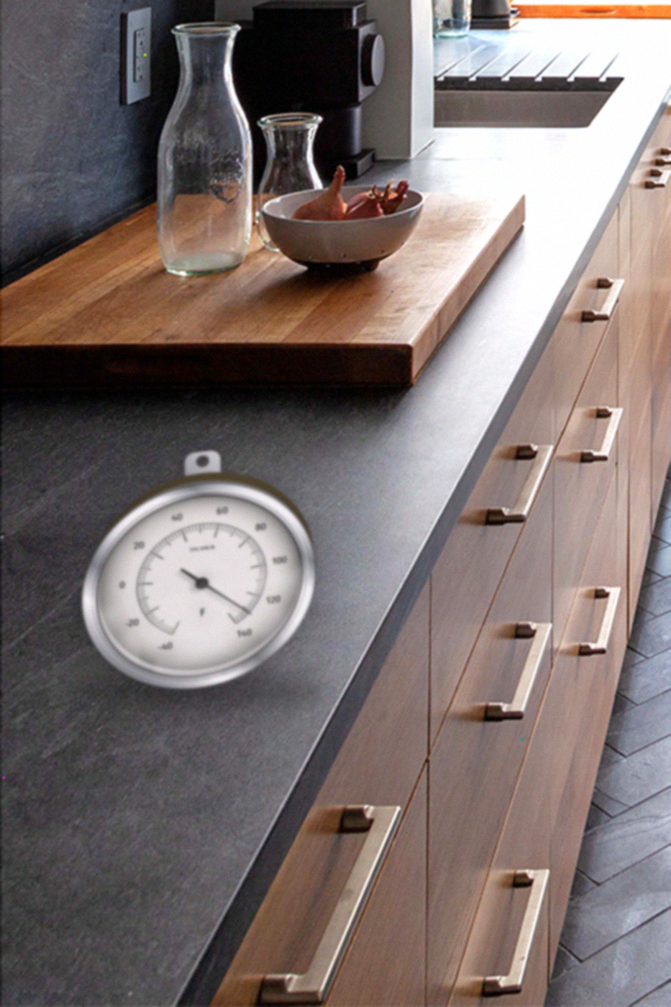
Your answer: 130 °F
